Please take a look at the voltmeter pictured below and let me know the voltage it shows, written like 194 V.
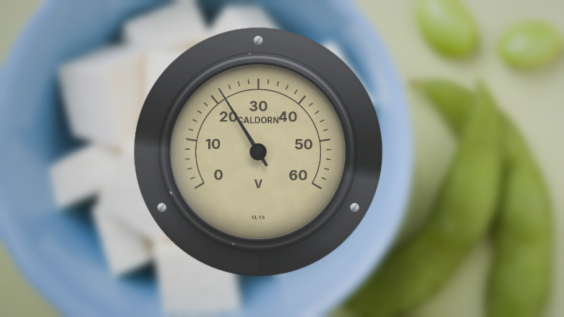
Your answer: 22 V
